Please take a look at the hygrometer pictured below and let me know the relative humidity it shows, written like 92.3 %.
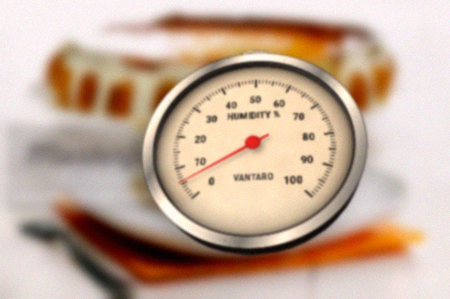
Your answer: 5 %
